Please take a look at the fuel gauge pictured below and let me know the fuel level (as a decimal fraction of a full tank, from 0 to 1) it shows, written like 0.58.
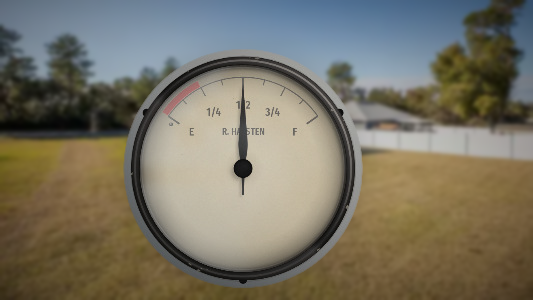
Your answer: 0.5
